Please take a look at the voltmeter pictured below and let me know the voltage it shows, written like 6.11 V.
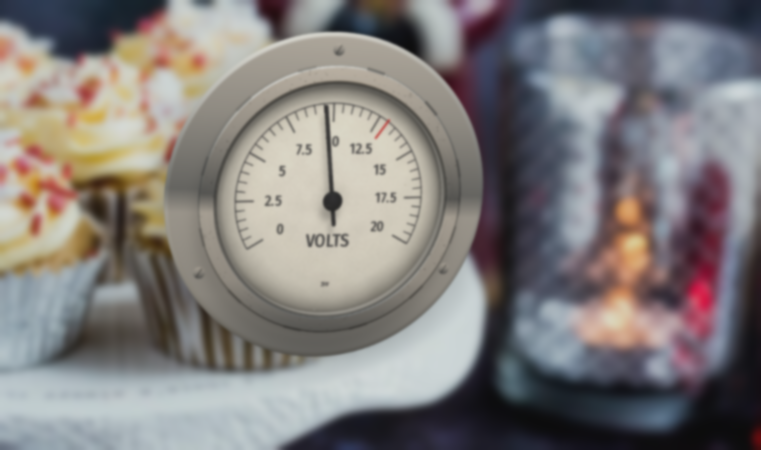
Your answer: 9.5 V
